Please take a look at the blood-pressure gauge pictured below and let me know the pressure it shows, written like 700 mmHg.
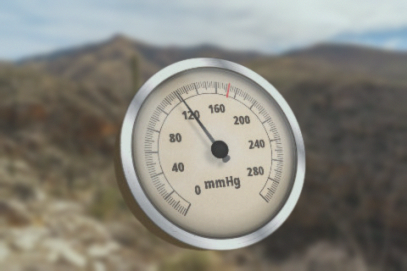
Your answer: 120 mmHg
